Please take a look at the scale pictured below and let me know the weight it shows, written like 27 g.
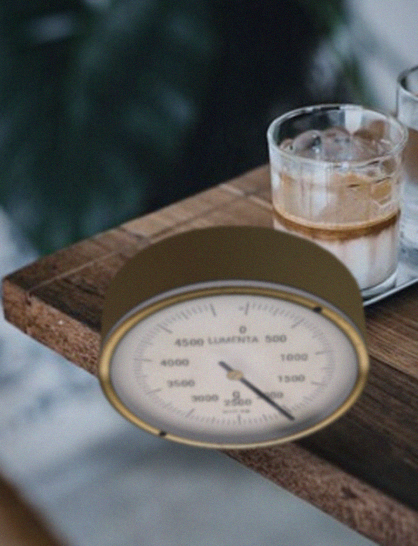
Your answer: 2000 g
